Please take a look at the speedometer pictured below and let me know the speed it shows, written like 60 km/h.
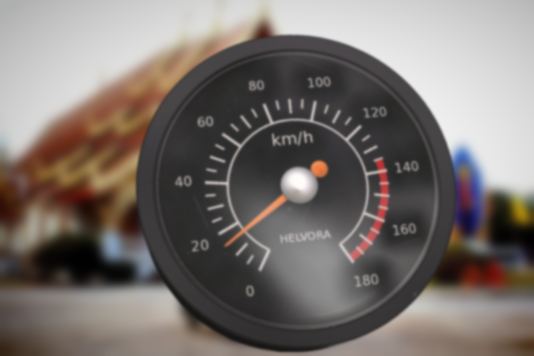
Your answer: 15 km/h
